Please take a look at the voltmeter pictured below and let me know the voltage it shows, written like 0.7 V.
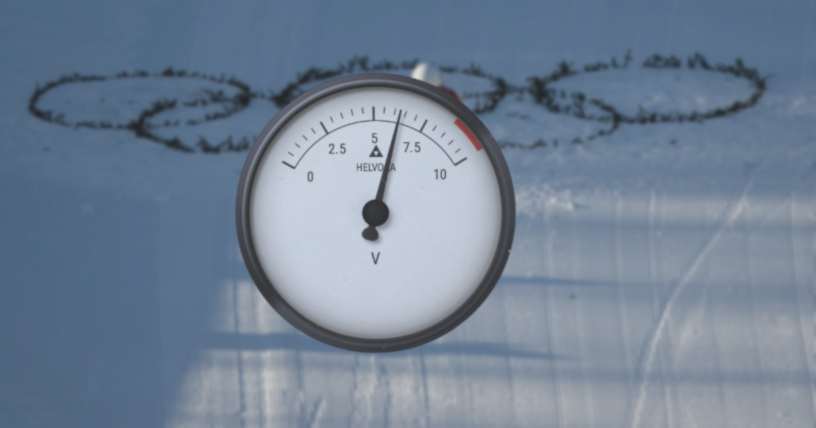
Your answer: 6.25 V
